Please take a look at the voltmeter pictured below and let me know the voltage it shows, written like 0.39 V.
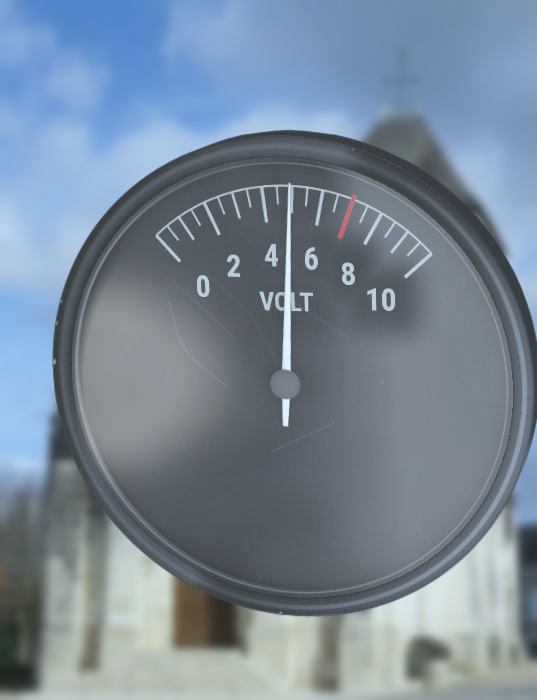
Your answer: 5 V
